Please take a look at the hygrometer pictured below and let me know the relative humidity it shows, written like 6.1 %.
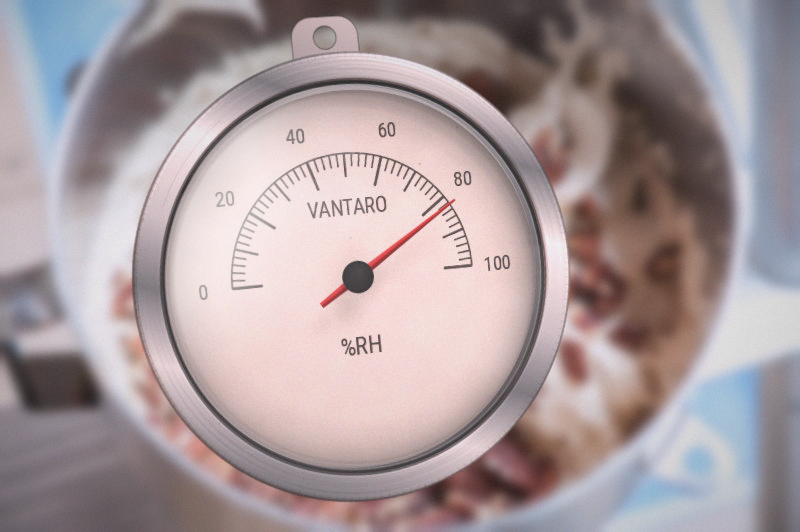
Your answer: 82 %
